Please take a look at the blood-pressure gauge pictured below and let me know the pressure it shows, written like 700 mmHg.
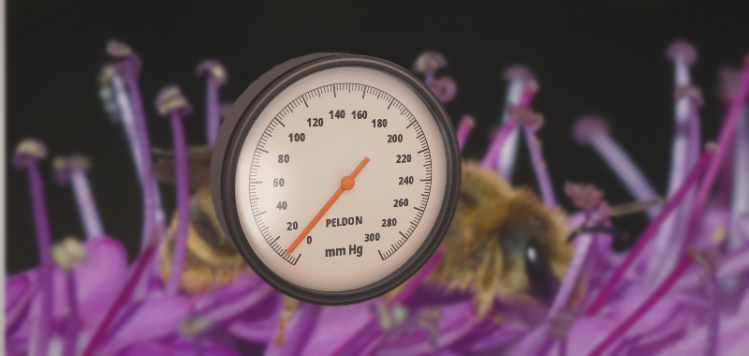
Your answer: 10 mmHg
